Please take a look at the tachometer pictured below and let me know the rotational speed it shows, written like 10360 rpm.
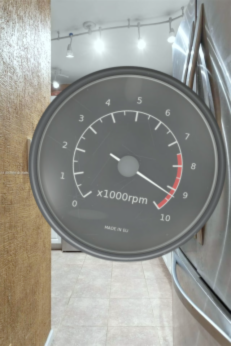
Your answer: 9250 rpm
